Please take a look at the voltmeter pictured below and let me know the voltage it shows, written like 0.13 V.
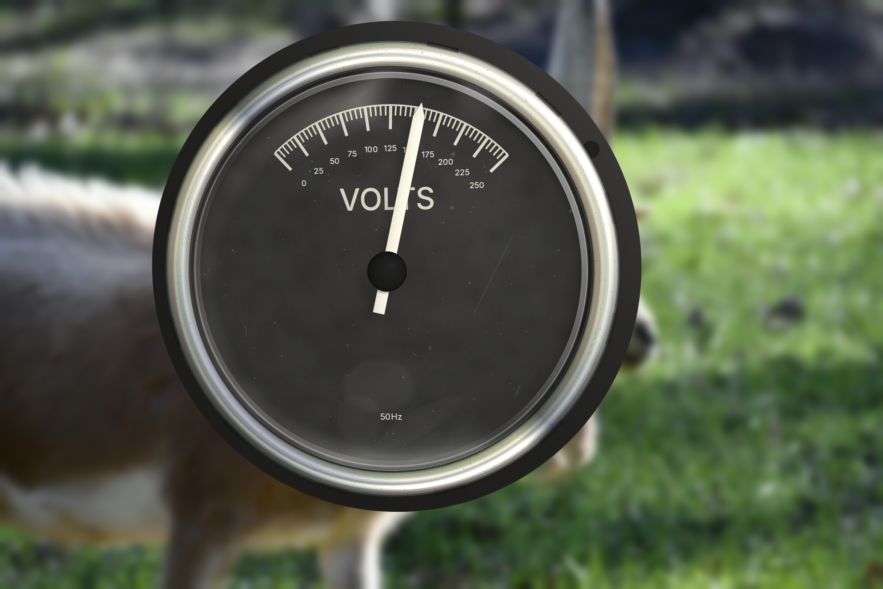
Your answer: 155 V
